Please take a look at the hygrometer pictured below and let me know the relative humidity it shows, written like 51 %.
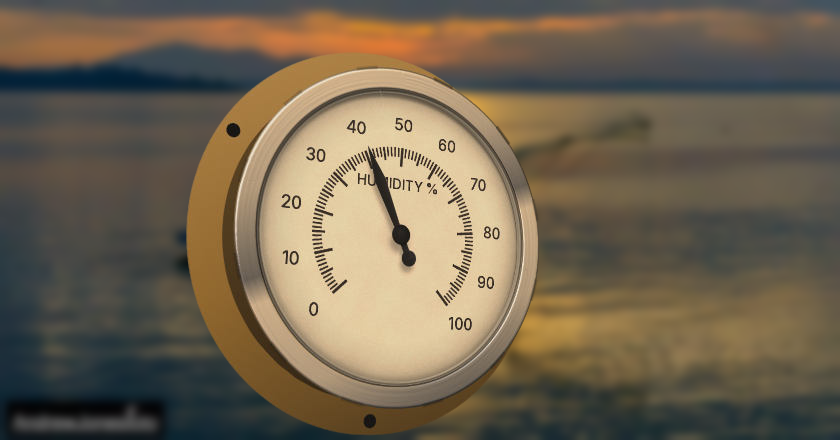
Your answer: 40 %
